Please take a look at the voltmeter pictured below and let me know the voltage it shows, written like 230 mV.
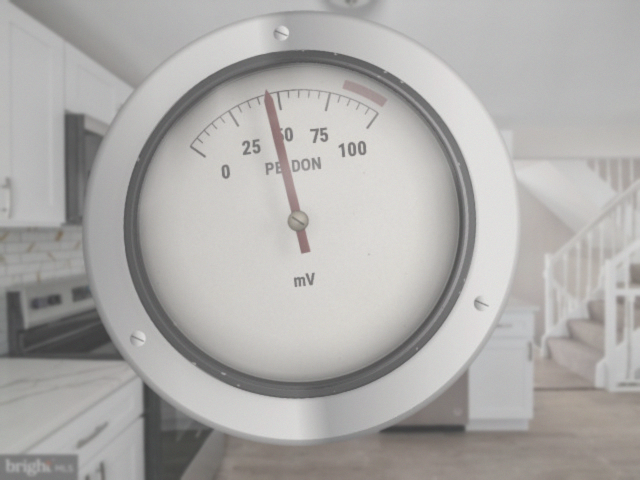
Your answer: 45 mV
